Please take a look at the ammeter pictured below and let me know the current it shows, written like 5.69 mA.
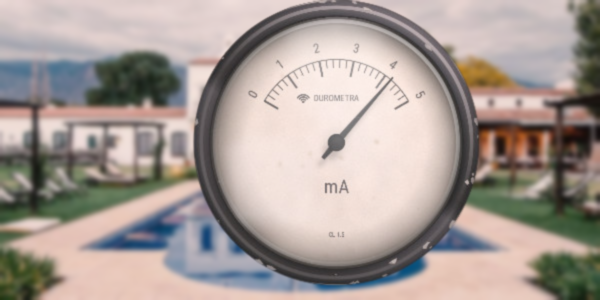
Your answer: 4.2 mA
